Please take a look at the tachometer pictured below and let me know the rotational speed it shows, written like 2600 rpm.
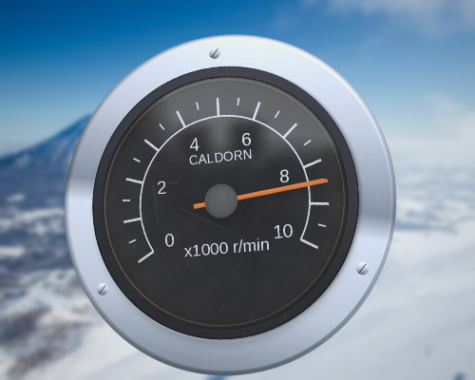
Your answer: 8500 rpm
